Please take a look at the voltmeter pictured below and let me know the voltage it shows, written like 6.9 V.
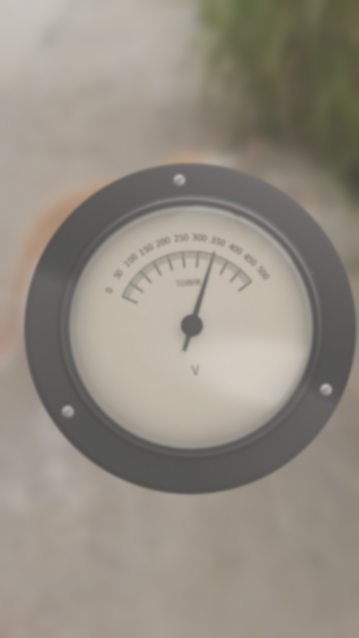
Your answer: 350 V
